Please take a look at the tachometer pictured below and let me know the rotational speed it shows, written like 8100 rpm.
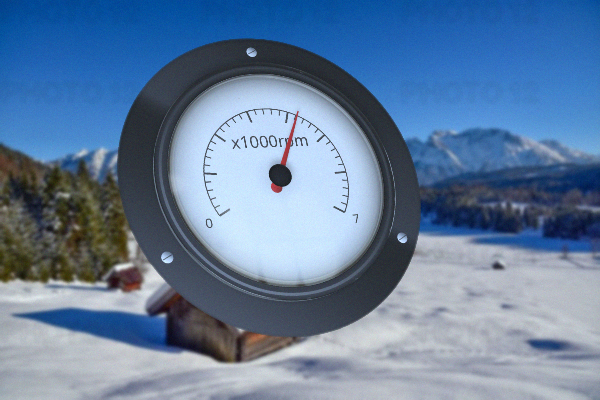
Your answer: 4200 rpm
